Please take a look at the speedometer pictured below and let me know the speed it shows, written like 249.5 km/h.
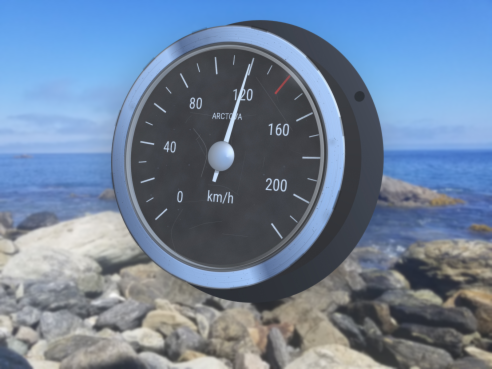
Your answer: 120 km/h
